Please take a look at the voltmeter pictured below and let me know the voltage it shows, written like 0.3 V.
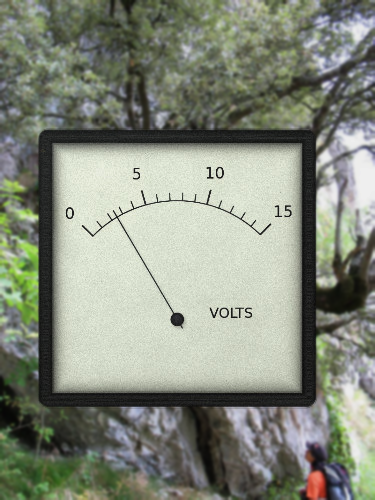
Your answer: 2.5 V
